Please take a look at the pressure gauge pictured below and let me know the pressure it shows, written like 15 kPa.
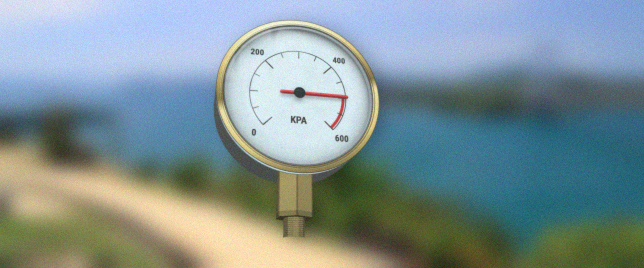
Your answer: 500 kPa
